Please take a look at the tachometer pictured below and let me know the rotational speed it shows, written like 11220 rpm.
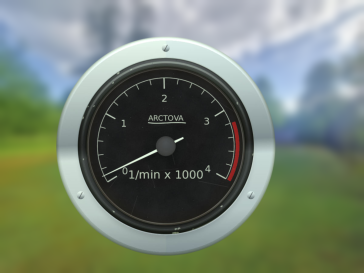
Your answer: 100 rpm
